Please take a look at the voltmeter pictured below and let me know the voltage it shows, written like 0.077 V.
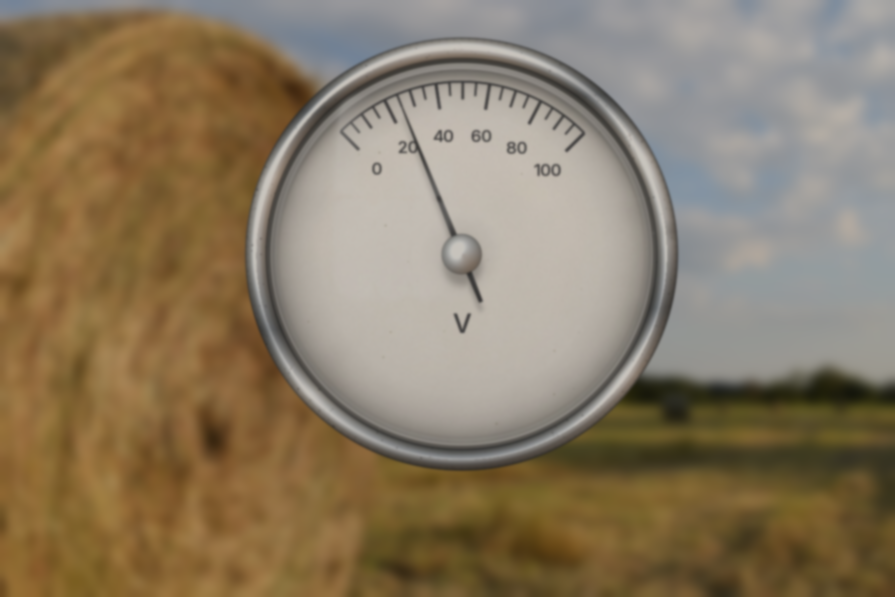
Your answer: 25 V
